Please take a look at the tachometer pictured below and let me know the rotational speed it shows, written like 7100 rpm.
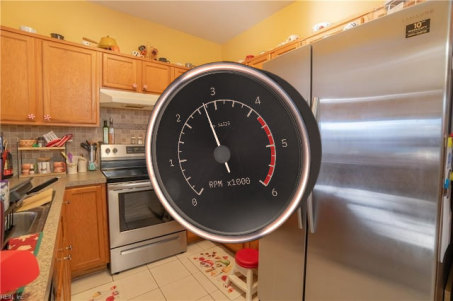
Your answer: 2750 rpm
